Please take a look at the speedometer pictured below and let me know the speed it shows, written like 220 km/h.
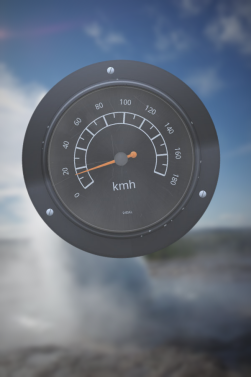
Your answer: 15 km/h
